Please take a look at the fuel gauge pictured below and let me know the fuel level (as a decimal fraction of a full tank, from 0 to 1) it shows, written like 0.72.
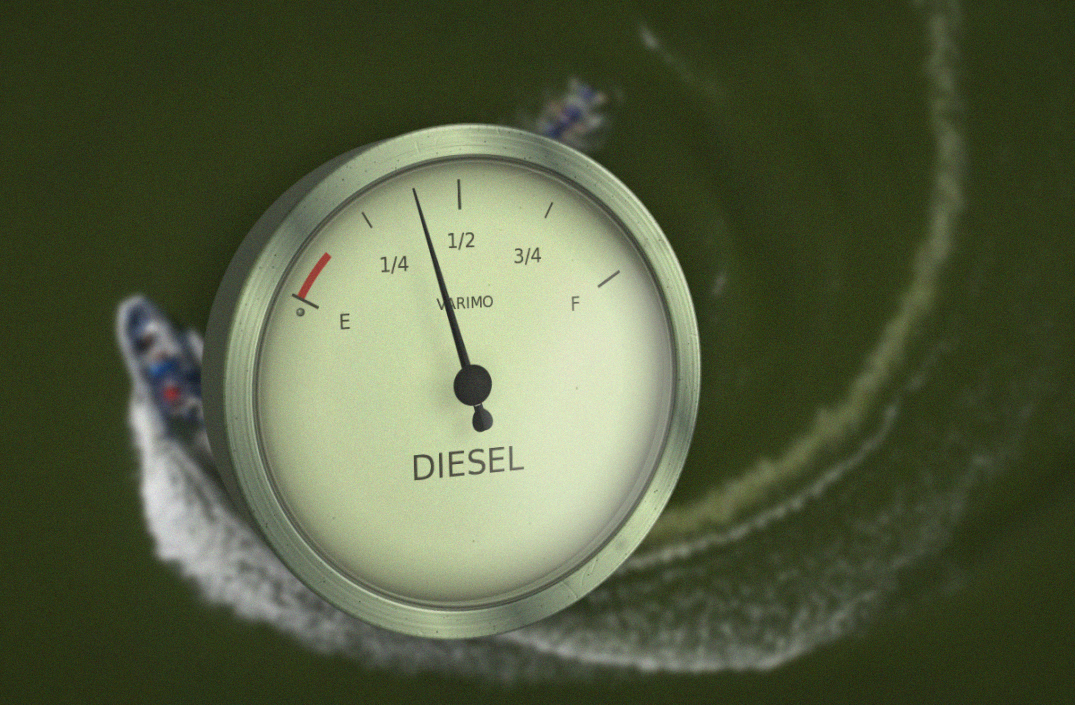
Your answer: 0.375
